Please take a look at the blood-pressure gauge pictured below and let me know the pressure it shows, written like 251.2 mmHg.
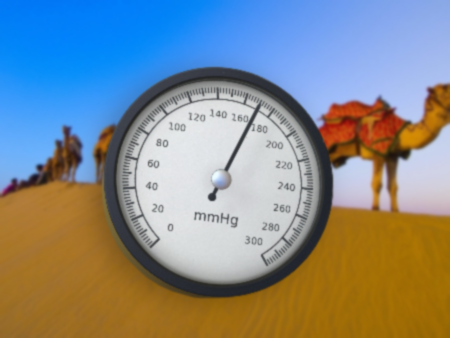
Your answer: 170 mmHg
